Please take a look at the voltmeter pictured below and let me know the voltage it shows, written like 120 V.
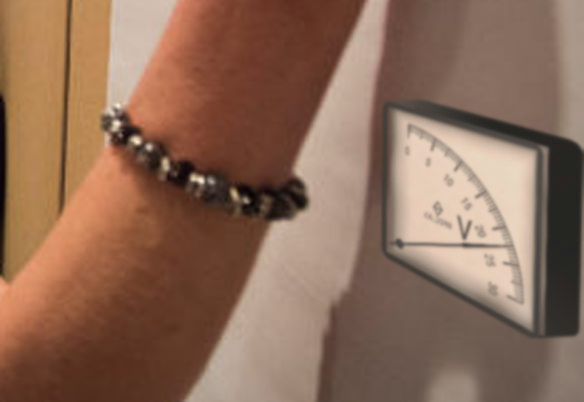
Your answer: 22.5 V
